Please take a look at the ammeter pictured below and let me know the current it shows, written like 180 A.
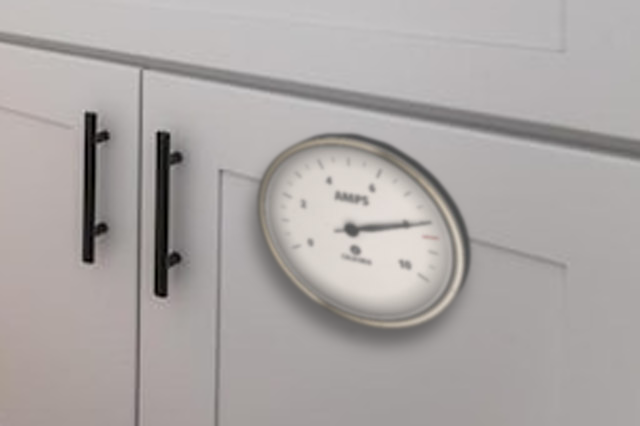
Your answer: 8 A
